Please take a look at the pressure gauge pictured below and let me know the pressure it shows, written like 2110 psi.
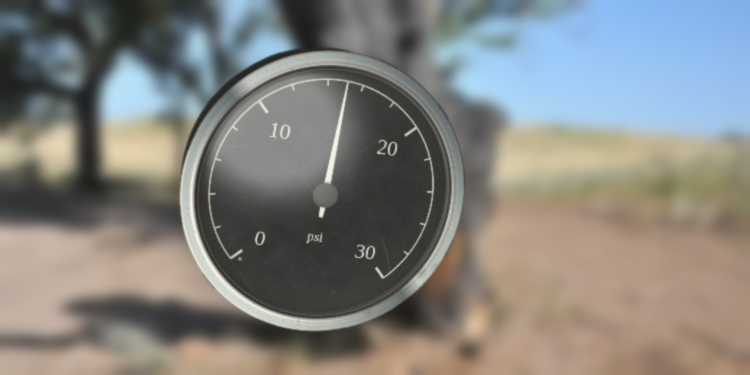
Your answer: 15 psi
